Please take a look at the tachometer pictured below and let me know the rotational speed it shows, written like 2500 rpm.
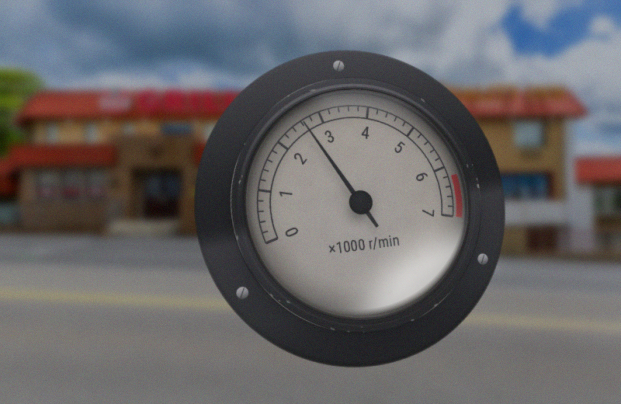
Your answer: 2600 rpm
